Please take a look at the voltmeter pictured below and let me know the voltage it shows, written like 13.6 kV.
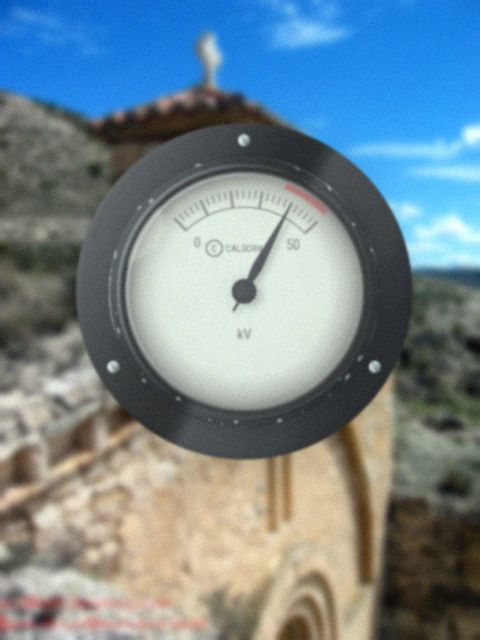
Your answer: 40 kV
